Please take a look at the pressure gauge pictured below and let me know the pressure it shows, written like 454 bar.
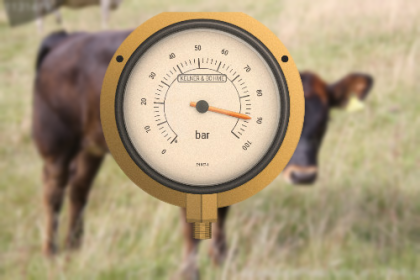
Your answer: 90 bar
